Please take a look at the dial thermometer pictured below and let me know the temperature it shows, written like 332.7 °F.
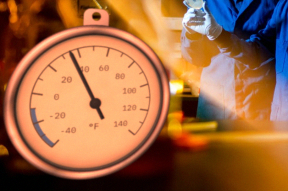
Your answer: 35 °F
